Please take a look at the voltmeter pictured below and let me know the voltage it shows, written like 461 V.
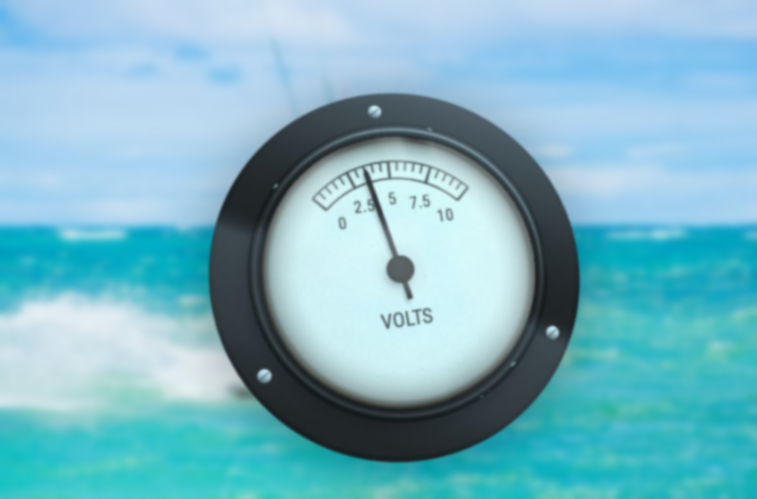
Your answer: 3.5 V
